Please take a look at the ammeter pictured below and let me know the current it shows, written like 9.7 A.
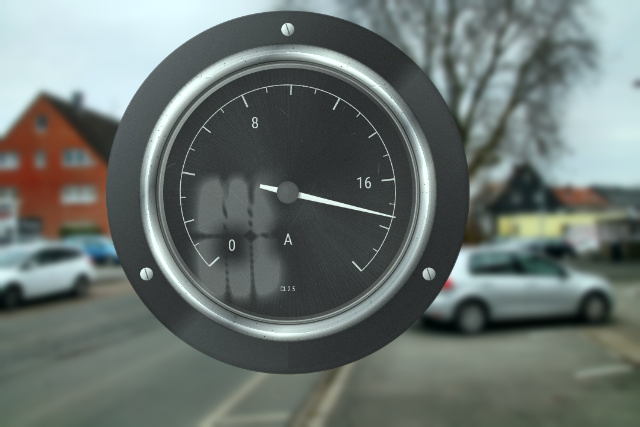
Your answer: 17.5 A
